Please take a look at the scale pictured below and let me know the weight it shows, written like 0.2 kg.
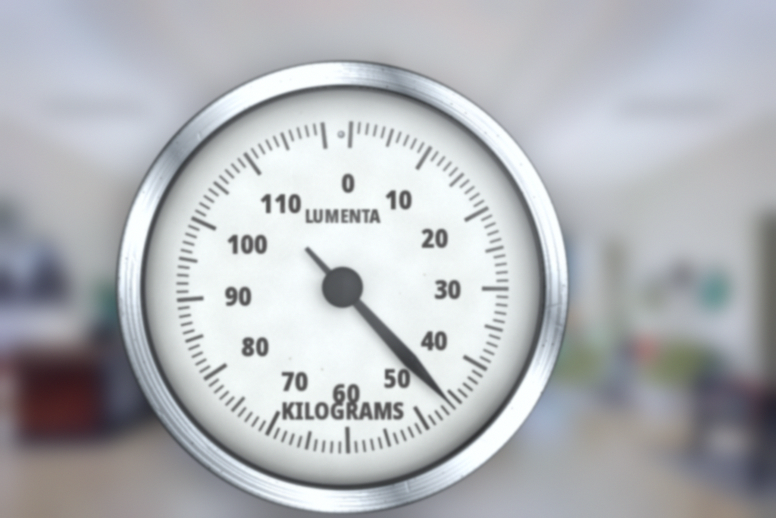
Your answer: 46 kg
